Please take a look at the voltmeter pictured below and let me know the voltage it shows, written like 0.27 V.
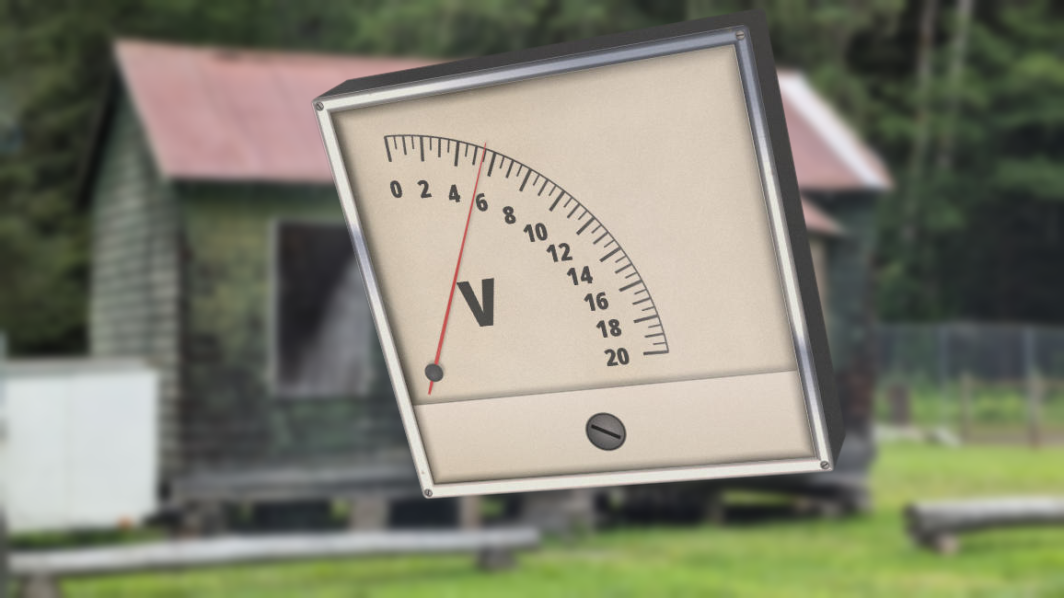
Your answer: 5.5 V
